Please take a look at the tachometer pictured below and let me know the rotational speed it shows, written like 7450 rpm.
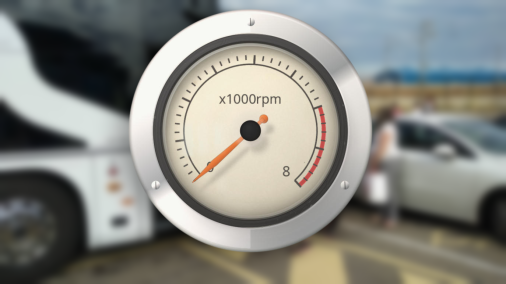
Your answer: 0 rpm
